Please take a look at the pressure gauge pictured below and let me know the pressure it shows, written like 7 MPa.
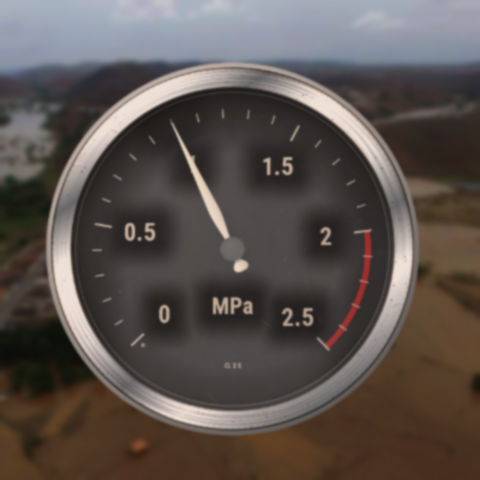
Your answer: 1 MPa
